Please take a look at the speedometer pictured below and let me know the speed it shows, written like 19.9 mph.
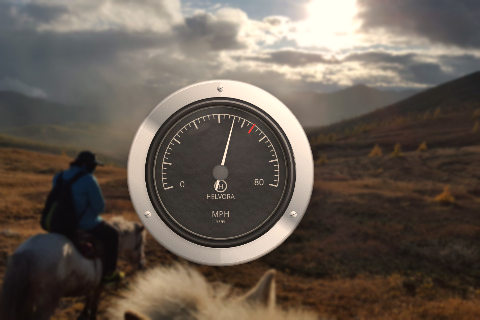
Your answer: 46 mph
